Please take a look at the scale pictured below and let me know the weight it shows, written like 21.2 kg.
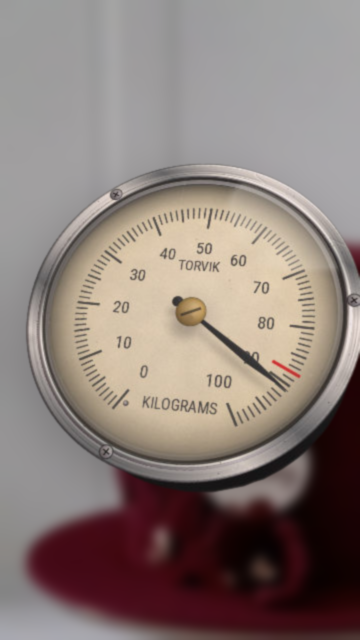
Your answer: 91 kg
